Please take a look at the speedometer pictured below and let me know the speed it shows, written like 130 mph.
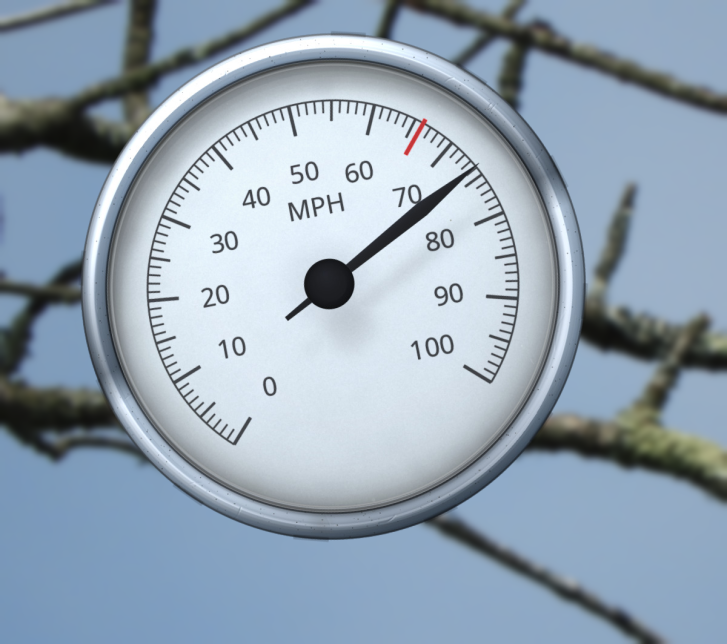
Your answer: 74 mph
